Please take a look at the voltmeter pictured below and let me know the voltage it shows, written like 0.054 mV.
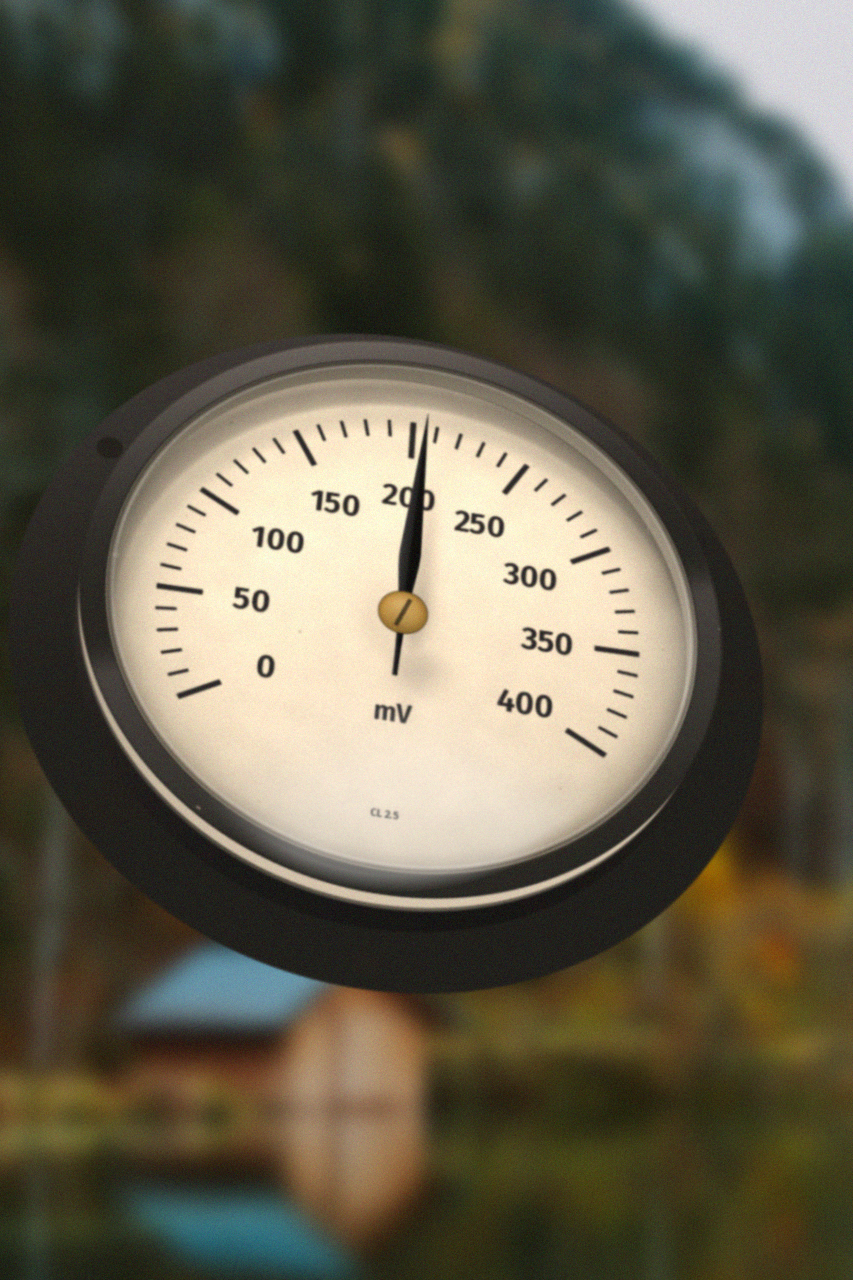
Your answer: 205 mV
